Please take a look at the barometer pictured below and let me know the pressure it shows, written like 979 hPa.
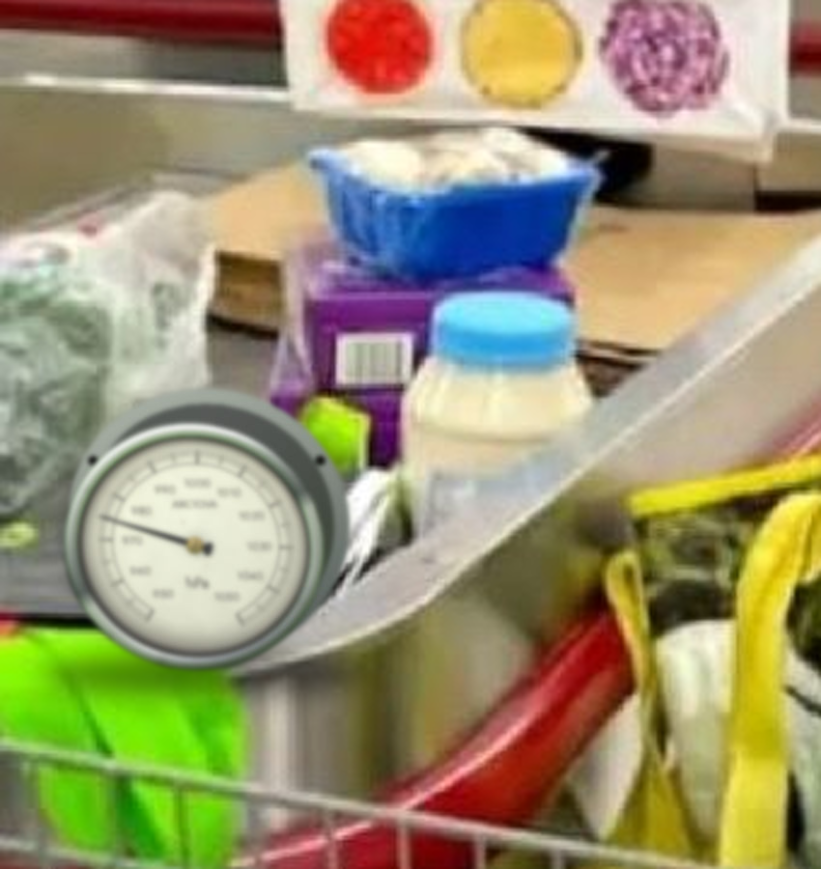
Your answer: 975 hPa
